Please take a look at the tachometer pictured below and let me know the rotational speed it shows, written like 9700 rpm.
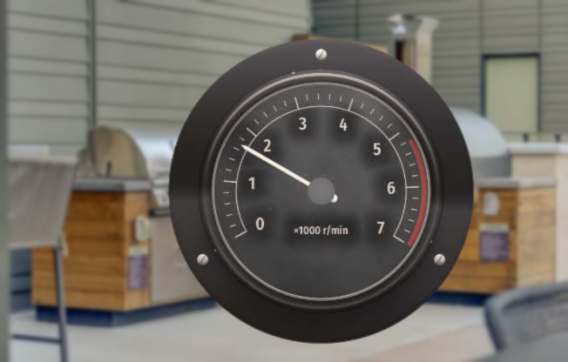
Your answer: 1700 rpm
